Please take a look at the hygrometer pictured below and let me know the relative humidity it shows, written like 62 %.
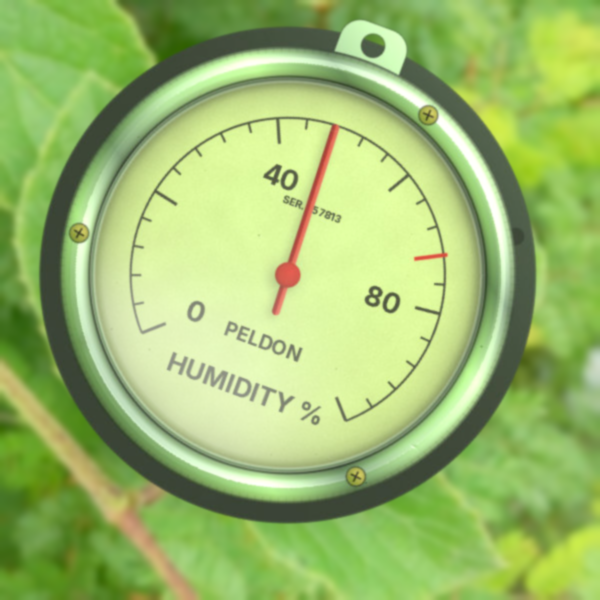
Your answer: 48 %
